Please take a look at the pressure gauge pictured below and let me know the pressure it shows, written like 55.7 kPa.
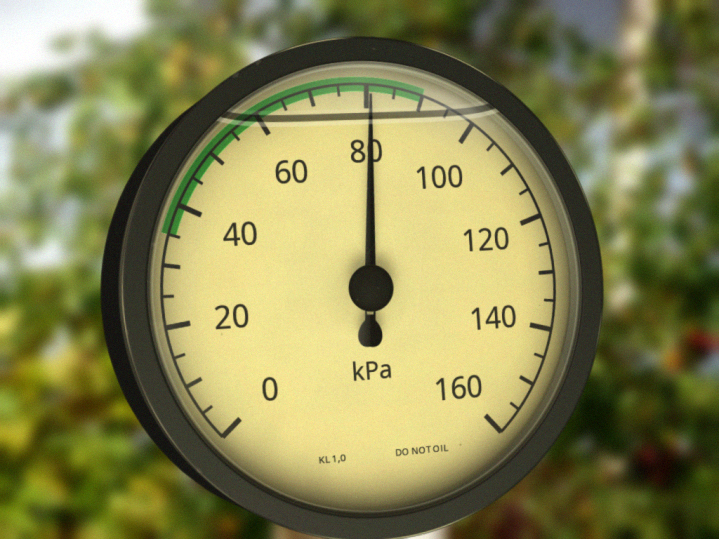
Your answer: 80 kPa
